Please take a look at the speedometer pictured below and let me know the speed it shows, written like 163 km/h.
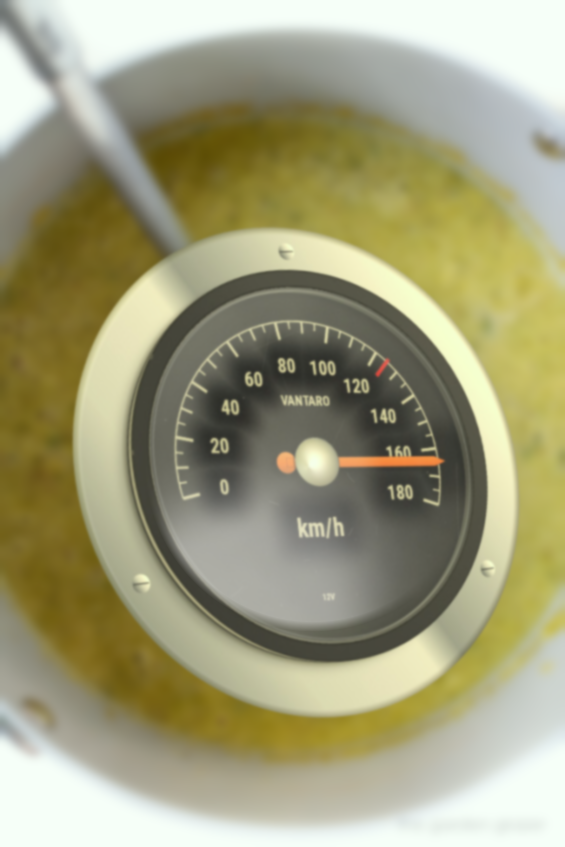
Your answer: 165 km/h
